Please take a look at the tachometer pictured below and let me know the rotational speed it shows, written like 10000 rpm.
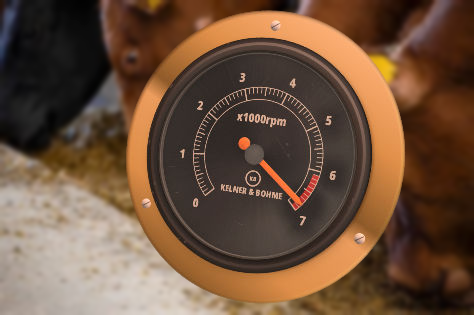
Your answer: 6800 rpm
